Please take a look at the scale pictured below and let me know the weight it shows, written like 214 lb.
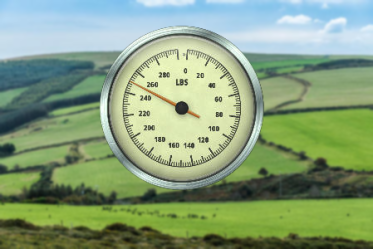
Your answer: 250 lb
